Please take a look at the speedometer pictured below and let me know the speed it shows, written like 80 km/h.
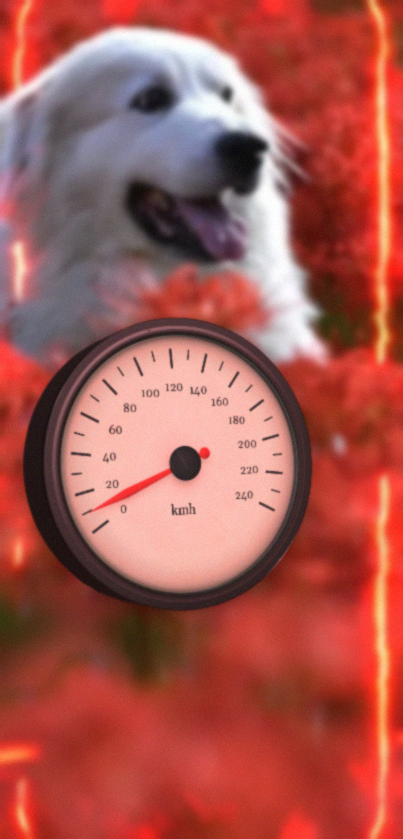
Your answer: 10 km/h
